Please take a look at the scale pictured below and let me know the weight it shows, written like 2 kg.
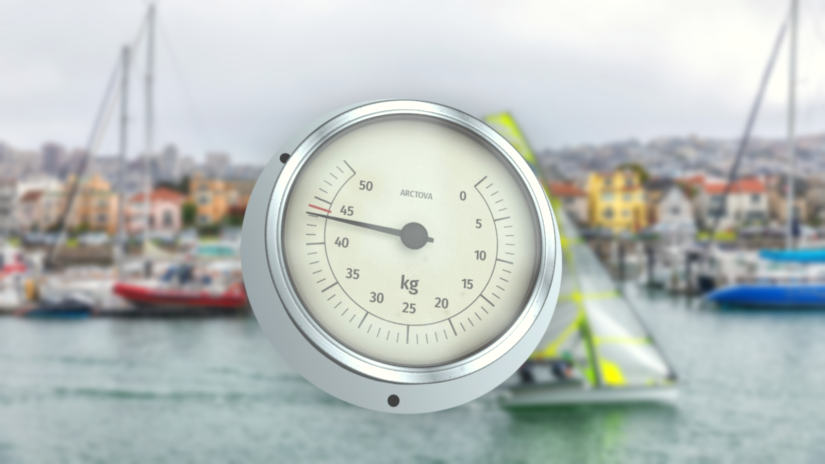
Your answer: 43 kg
